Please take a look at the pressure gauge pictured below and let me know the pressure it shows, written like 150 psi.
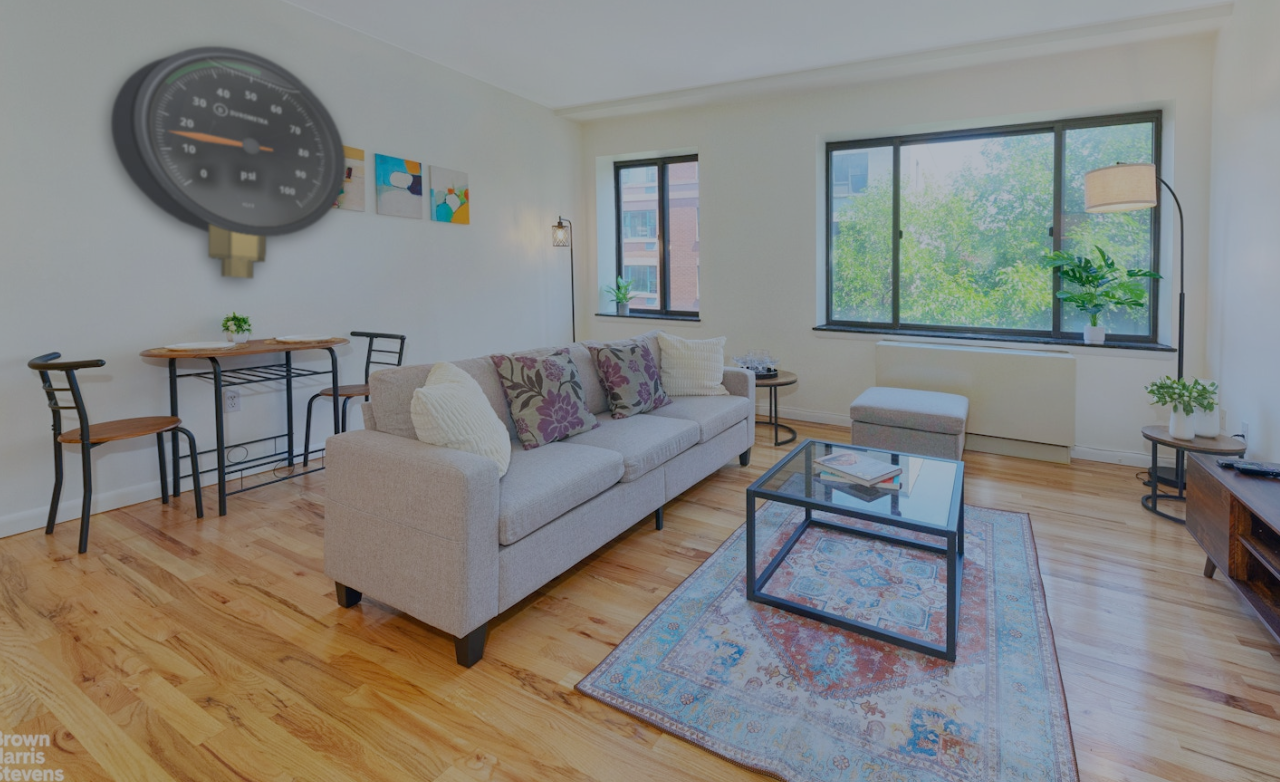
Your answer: 15 psi
